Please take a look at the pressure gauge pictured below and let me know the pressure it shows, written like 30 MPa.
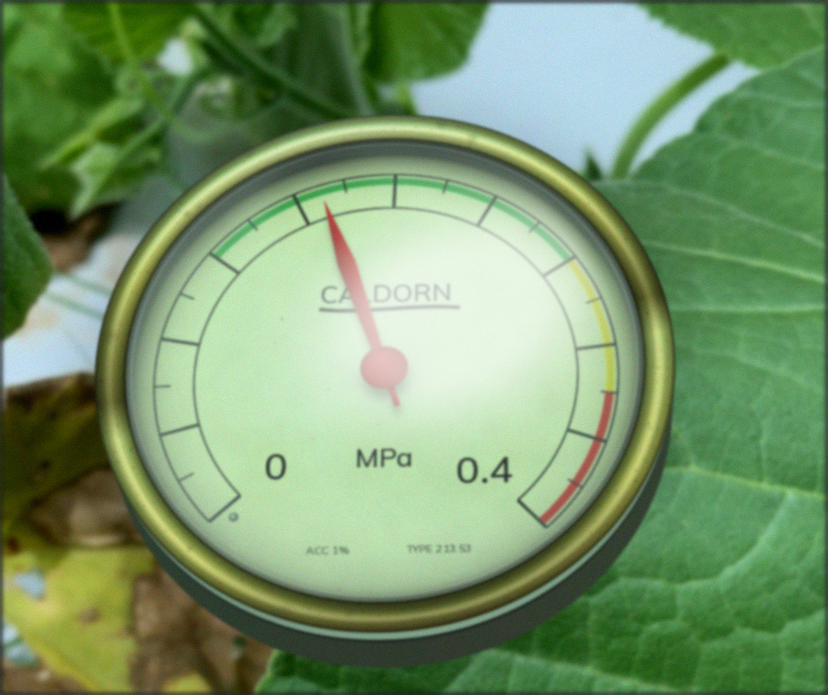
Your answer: 0.17 MPa
